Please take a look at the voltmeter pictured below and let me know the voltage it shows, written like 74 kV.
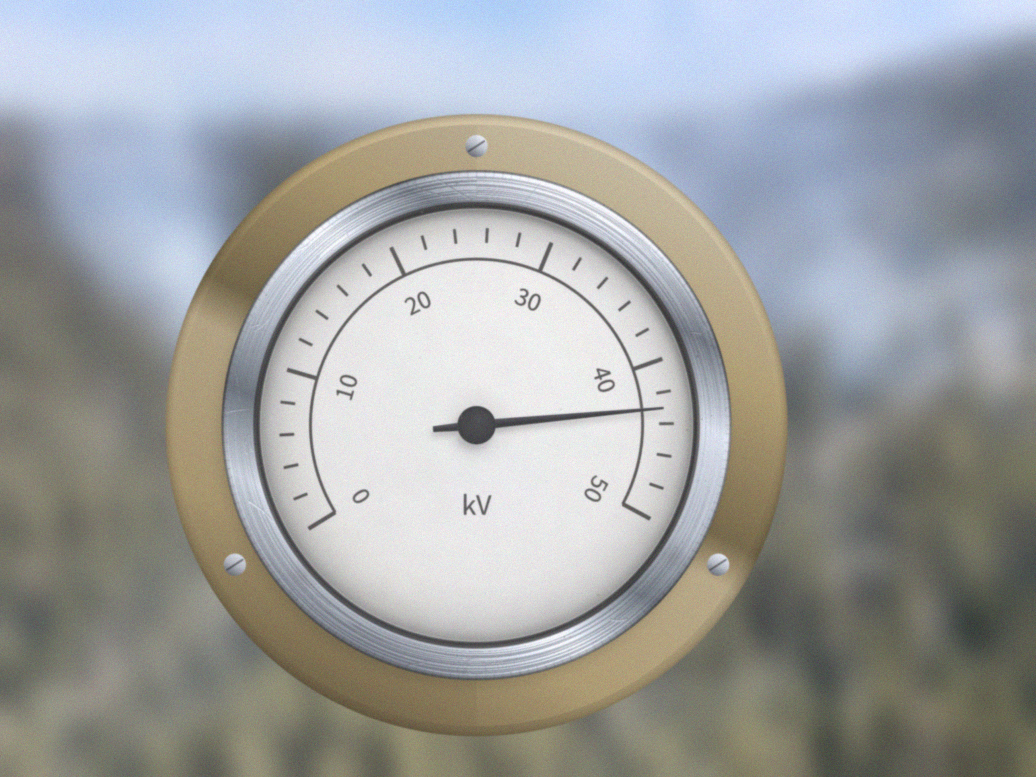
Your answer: 43 kV
